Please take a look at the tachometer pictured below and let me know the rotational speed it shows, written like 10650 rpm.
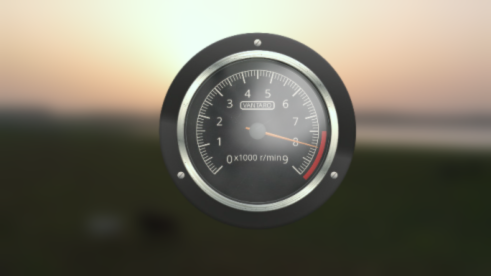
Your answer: 8000 rpm
